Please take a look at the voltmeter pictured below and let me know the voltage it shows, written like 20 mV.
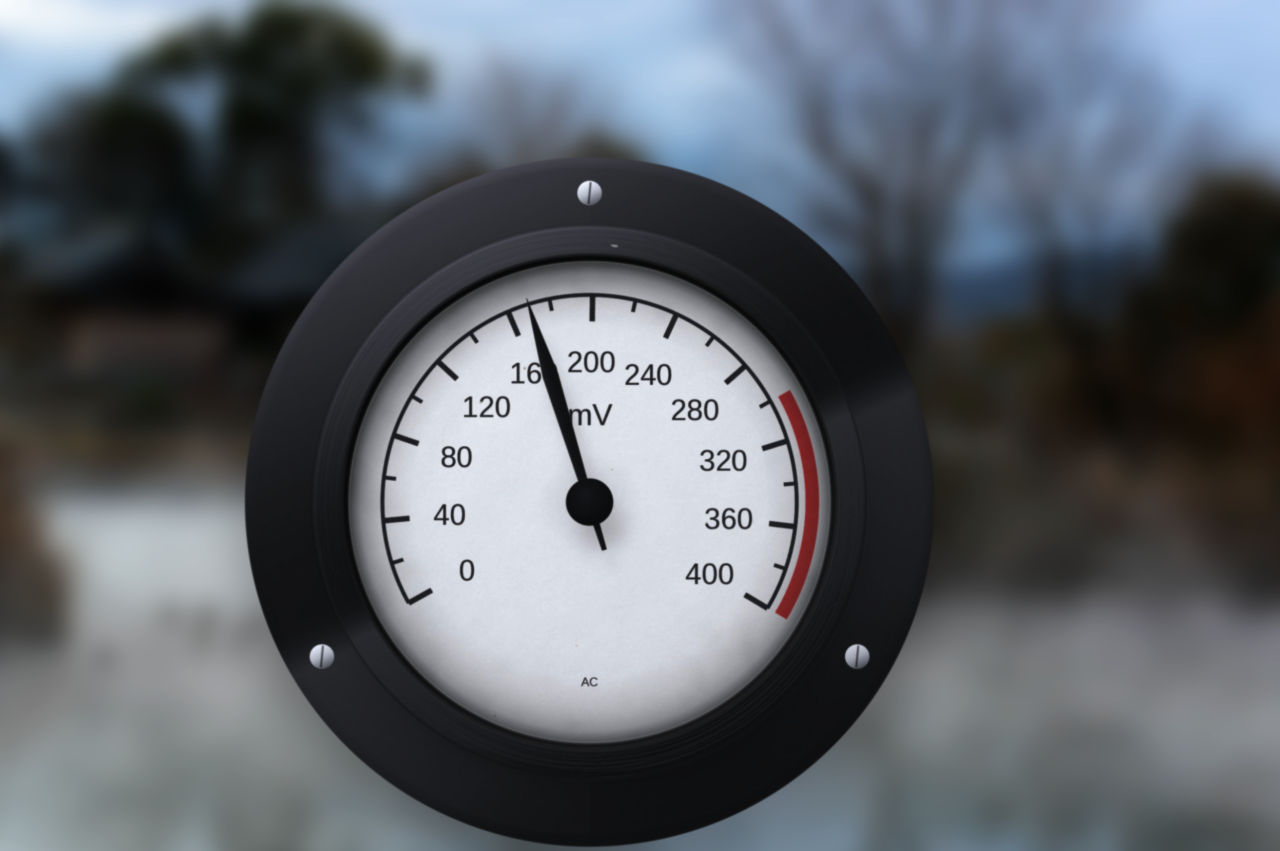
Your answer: 170 mV
